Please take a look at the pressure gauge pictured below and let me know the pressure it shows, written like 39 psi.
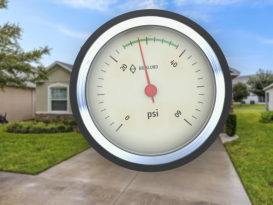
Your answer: 28 psi
